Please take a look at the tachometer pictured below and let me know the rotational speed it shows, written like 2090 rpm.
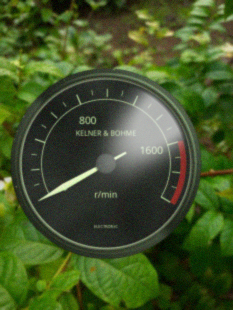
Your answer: 0 rpm
